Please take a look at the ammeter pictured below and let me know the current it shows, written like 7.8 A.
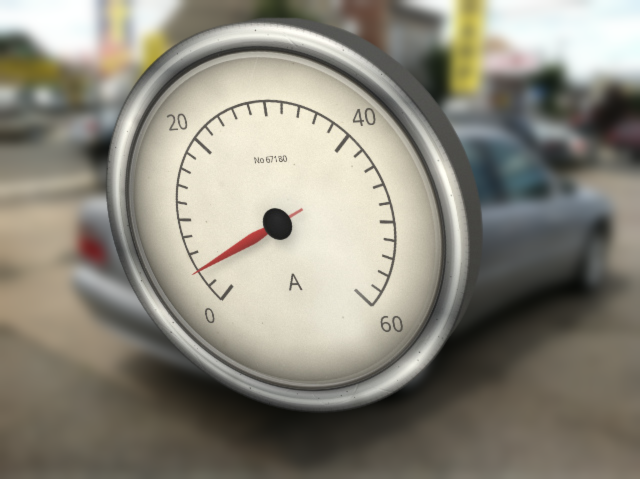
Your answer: 4 A
